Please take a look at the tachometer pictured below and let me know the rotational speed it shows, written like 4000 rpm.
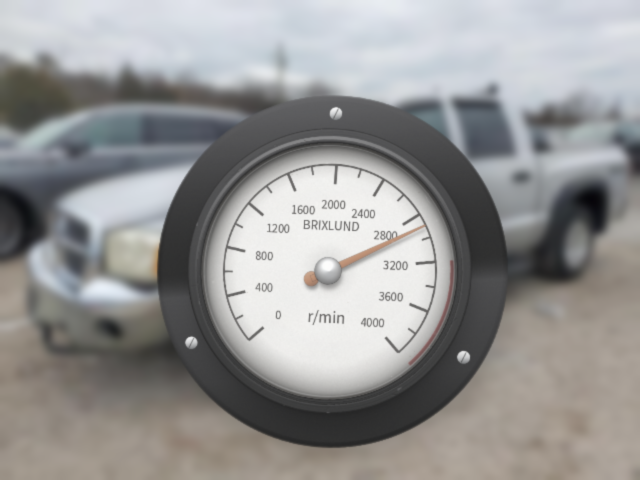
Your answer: 2900 rpm
